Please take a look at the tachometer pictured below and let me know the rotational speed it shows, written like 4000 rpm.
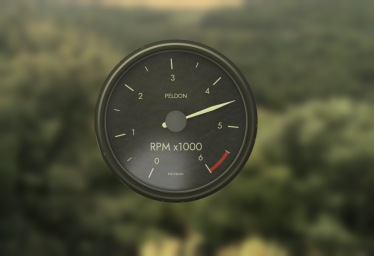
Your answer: 4500 rpm
